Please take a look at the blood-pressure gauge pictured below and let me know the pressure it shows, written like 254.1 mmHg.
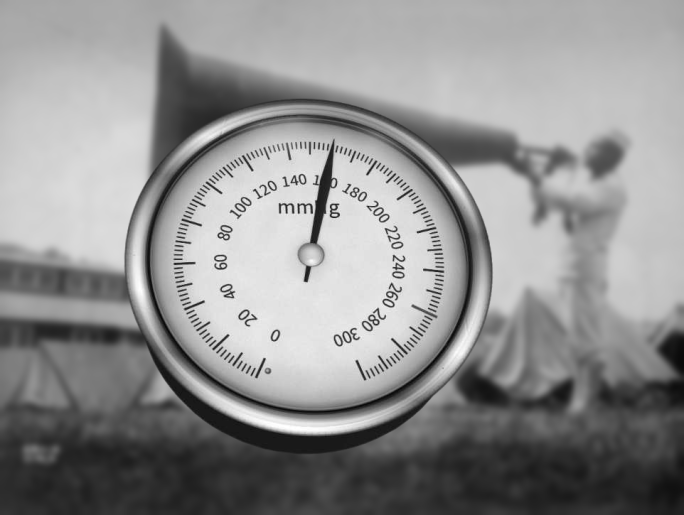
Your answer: 160 mmHg
